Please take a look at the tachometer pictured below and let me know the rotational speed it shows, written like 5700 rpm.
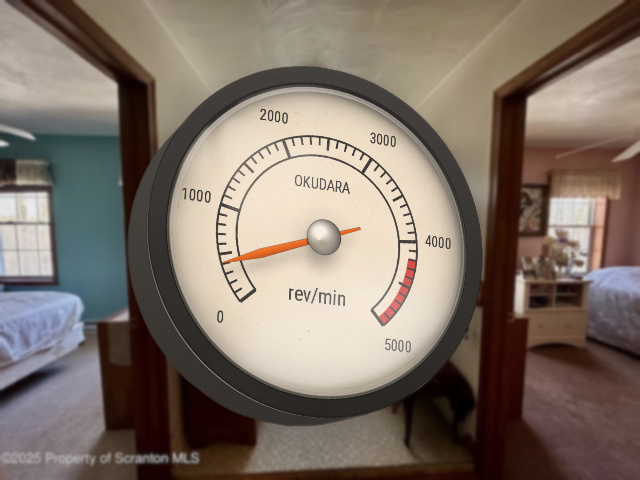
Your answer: 400 rpm
